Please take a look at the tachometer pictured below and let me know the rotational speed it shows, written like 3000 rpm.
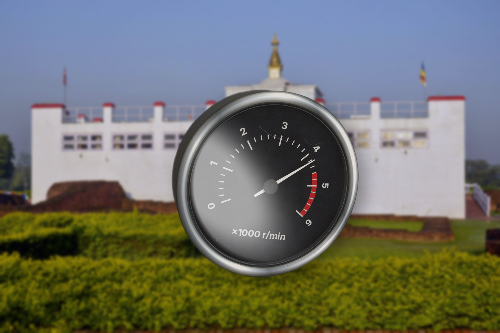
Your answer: 4200 rpm
